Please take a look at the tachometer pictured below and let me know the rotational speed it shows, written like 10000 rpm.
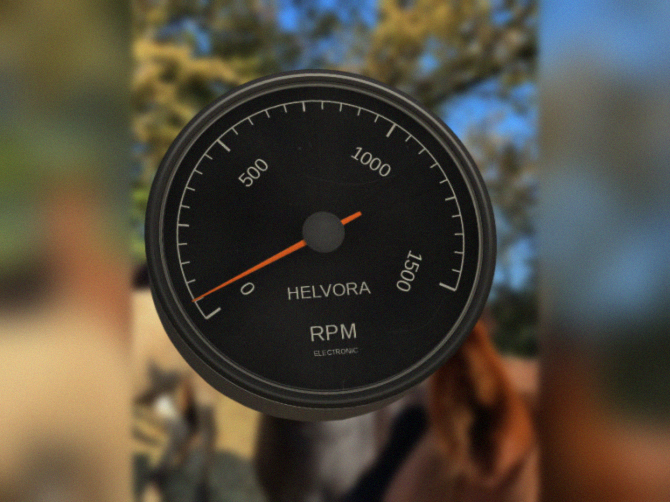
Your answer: 50 rpm
